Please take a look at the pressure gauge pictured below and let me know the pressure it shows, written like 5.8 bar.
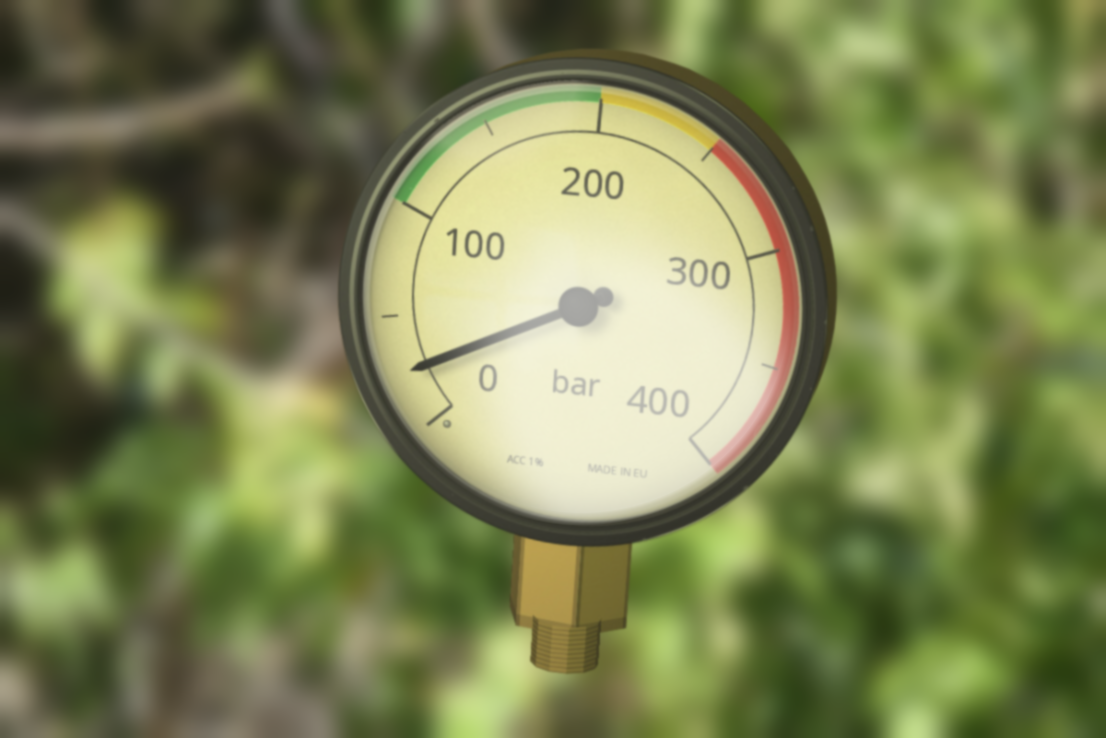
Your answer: 25 bar
